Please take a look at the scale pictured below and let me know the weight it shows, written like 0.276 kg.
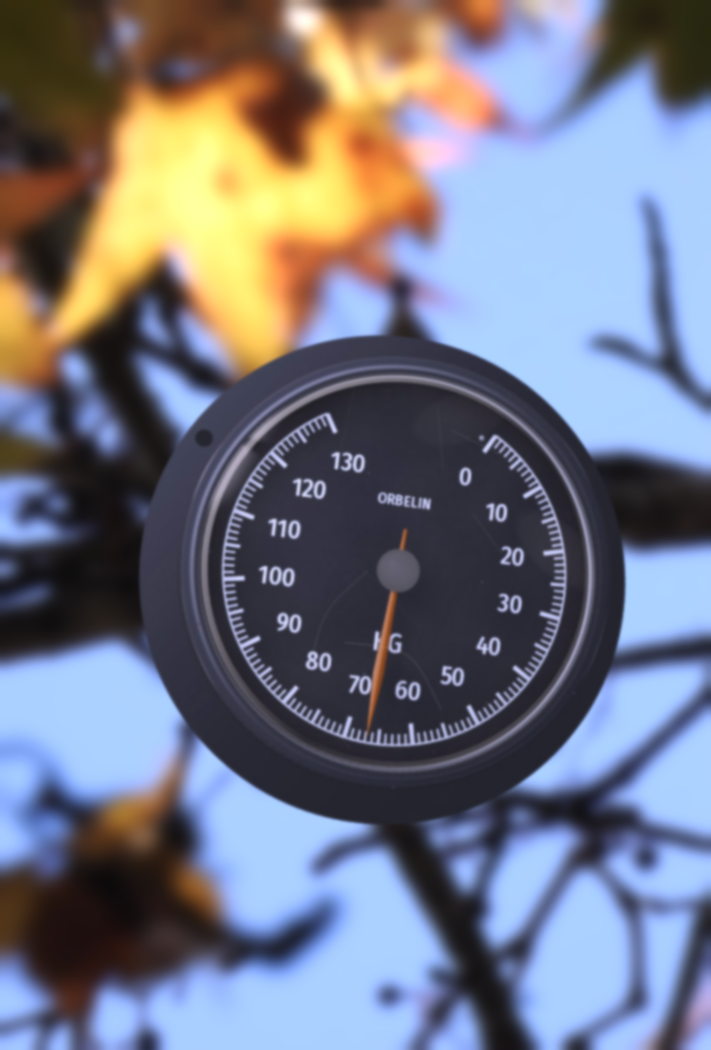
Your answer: 67 kg
